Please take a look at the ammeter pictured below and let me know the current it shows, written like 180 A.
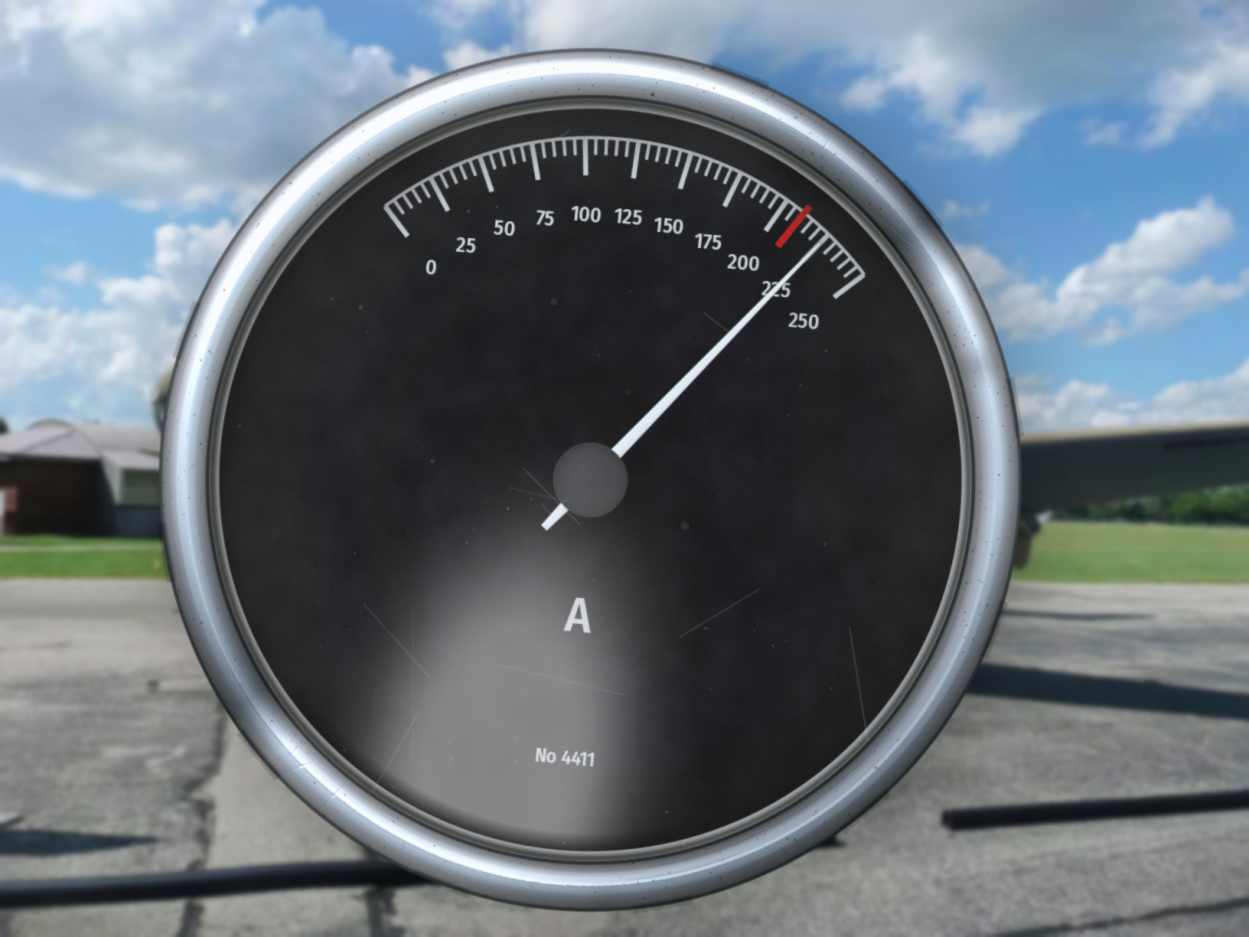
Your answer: 225 A
